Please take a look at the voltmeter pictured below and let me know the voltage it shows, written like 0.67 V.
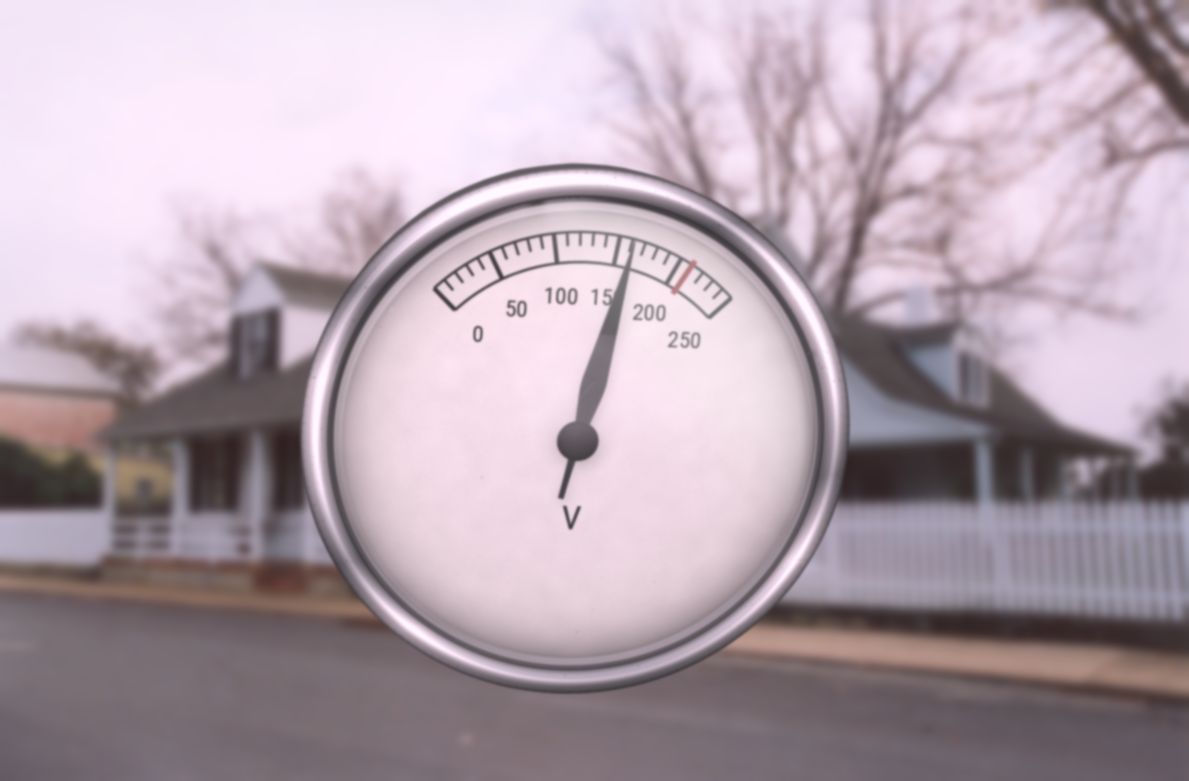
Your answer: 160 V
